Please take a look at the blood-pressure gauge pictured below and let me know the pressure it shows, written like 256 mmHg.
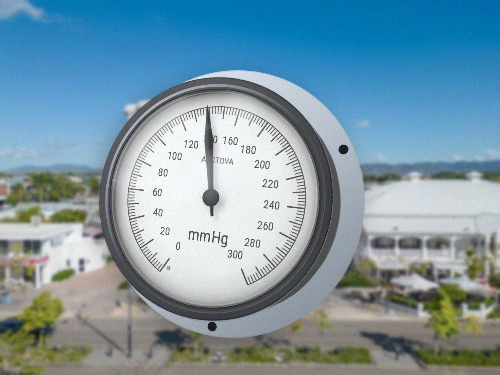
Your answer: 140 mmHg
